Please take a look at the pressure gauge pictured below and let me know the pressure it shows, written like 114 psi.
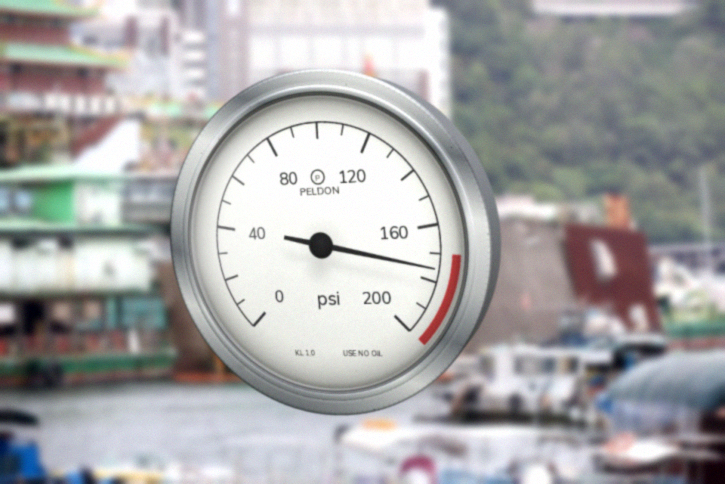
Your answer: 175 psi
